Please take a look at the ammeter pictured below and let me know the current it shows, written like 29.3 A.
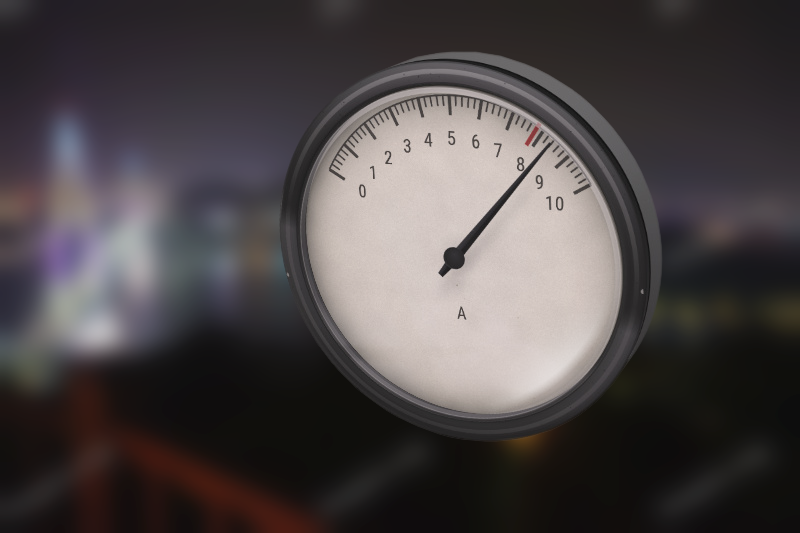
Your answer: 8.4 A
